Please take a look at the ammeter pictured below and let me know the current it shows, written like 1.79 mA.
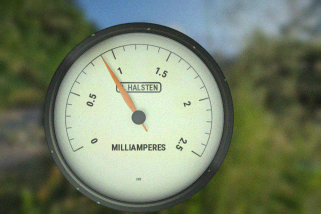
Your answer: 0.9 mA
